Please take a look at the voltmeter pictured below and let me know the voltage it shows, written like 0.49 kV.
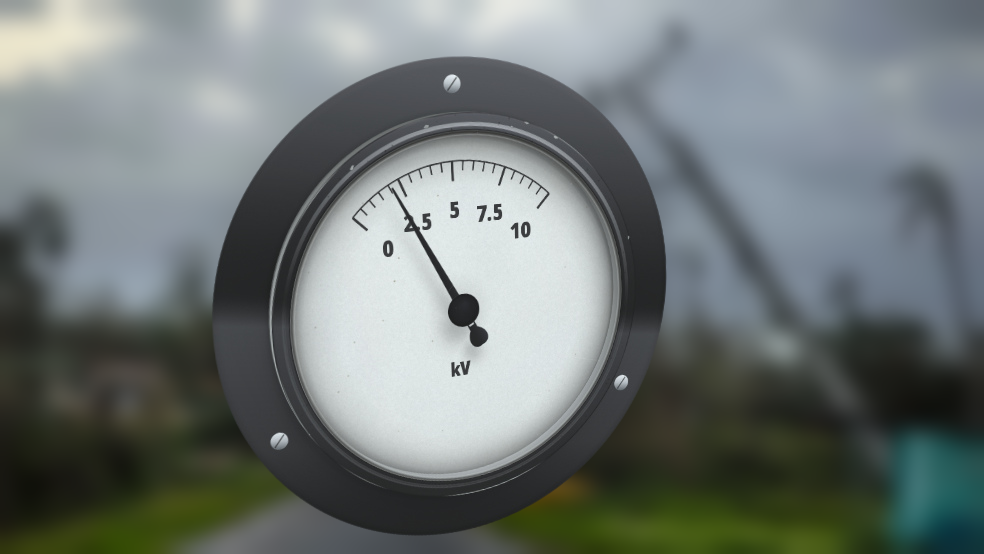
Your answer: 2 kV
